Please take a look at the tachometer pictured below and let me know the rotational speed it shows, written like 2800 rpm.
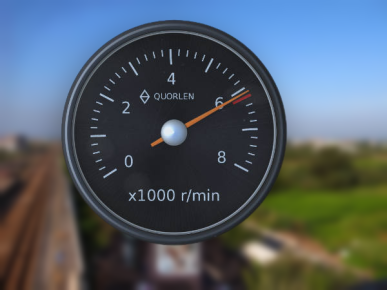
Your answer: 6100 rpm
